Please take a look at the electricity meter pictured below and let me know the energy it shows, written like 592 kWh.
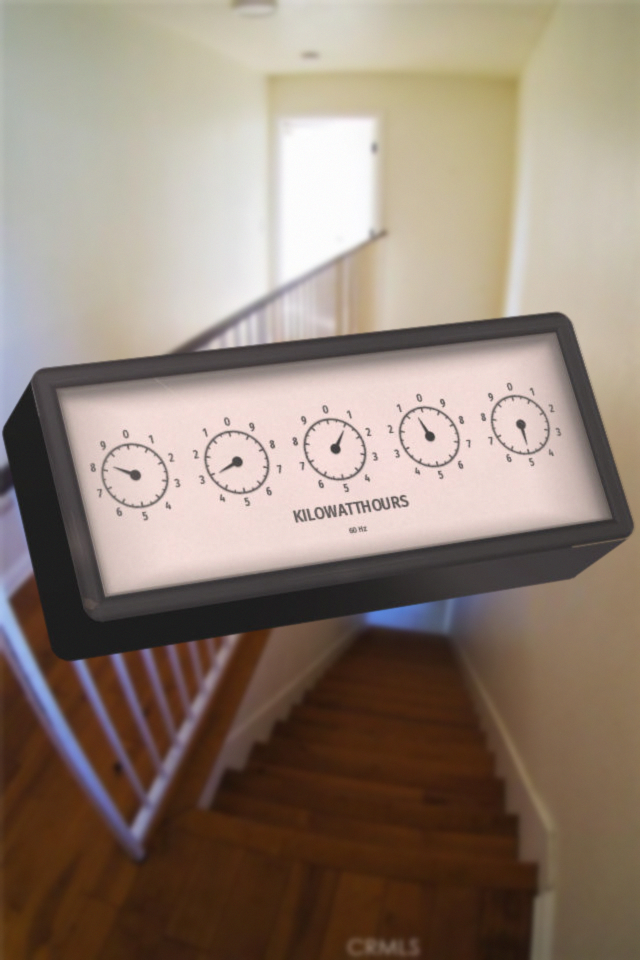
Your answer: 83105 kWh
